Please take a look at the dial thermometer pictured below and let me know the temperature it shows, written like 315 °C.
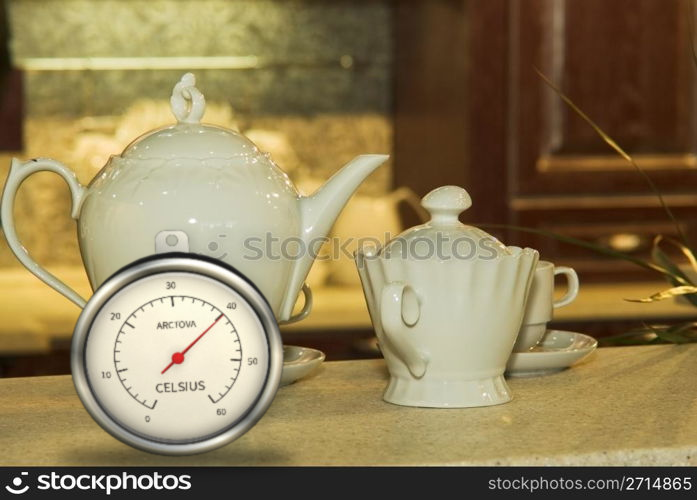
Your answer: 40 °C
